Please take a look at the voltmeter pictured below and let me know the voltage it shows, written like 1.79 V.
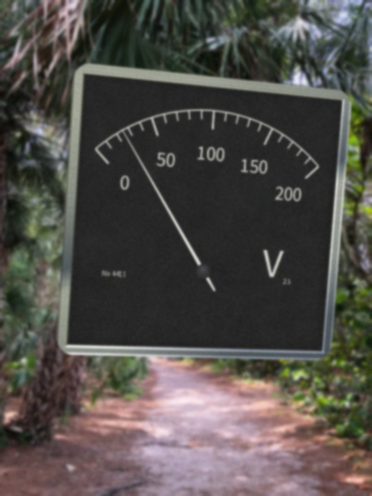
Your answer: 25 V
